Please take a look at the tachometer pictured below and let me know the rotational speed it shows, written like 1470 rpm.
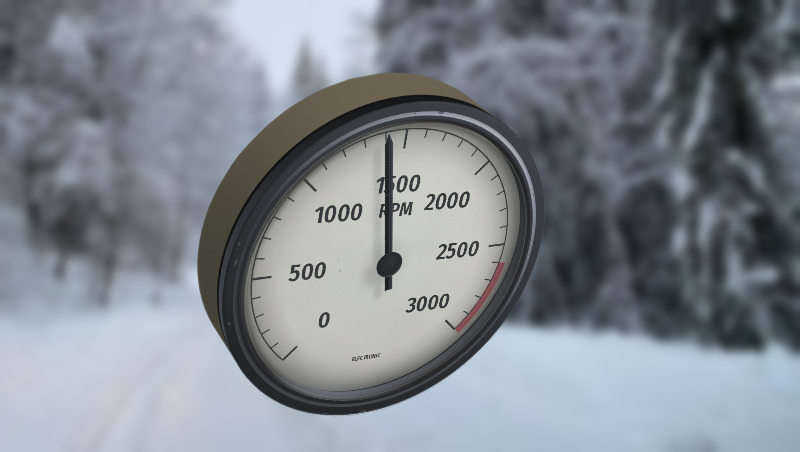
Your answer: 1400 rpm
